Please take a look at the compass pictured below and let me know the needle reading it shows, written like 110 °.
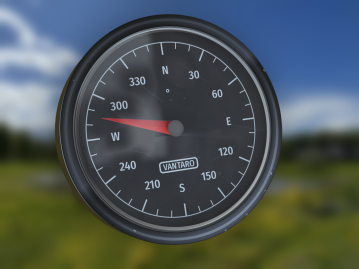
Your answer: 285 °
